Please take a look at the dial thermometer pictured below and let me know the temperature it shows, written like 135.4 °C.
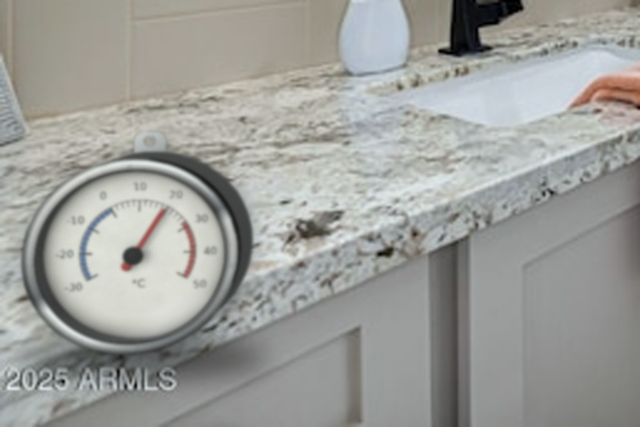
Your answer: 20 °C
